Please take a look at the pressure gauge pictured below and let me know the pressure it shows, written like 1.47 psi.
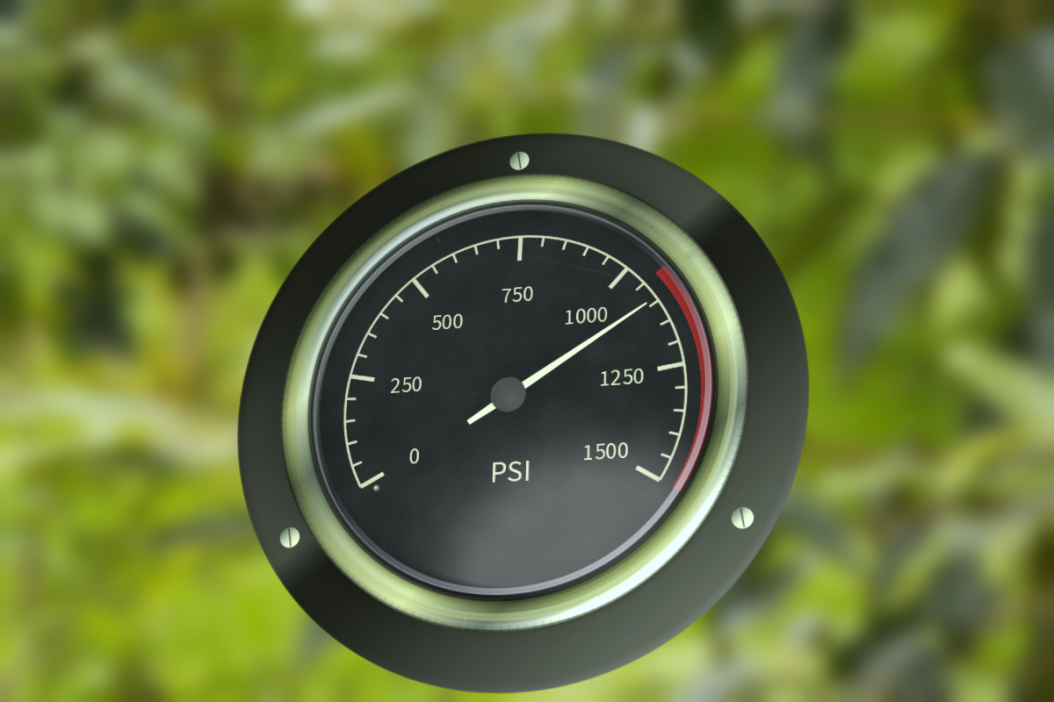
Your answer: 1100 psi
